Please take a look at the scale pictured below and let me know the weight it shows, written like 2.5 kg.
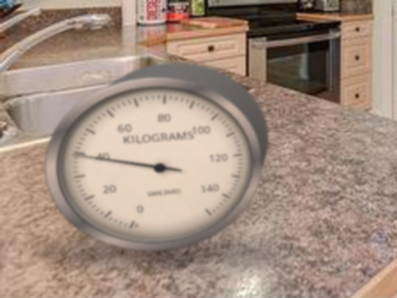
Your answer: 40 kg
